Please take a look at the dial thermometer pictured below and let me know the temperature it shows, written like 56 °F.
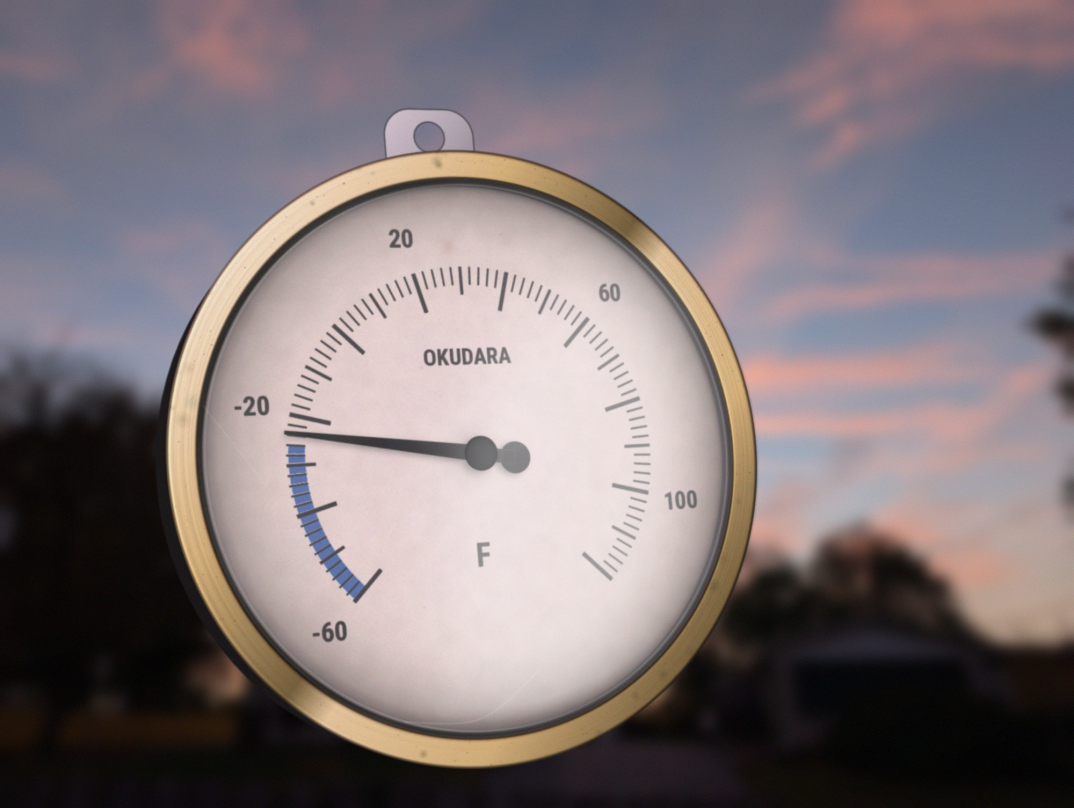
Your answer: -24 °F
